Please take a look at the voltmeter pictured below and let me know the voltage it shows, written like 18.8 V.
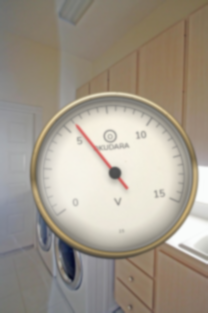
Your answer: 5.5 V
